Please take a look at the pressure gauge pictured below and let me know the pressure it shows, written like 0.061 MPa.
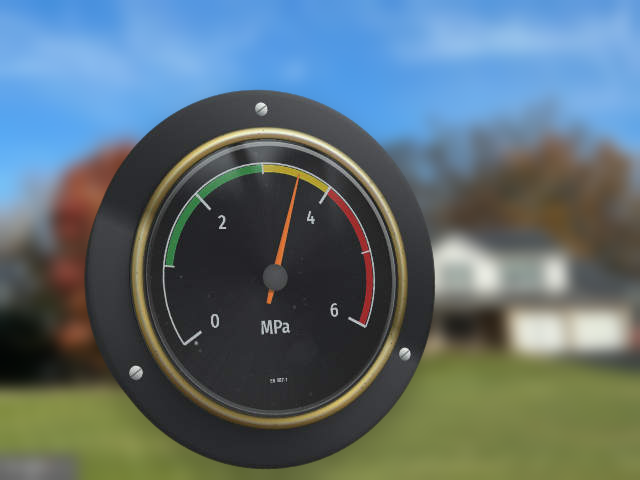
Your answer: 3.5 MPa
